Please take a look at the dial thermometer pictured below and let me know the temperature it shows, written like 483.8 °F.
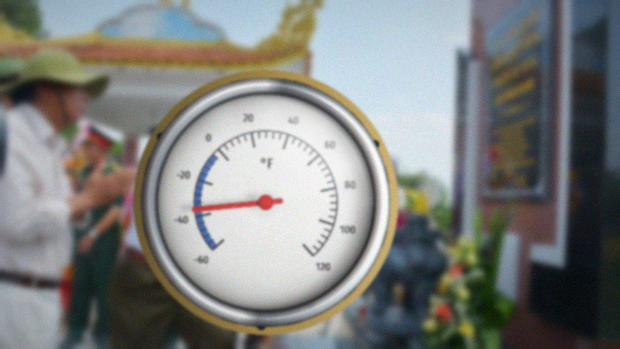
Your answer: -36 °F
